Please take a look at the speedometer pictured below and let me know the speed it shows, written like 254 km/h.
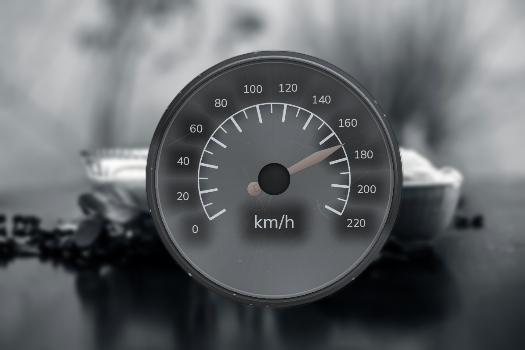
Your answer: 170 km/h
